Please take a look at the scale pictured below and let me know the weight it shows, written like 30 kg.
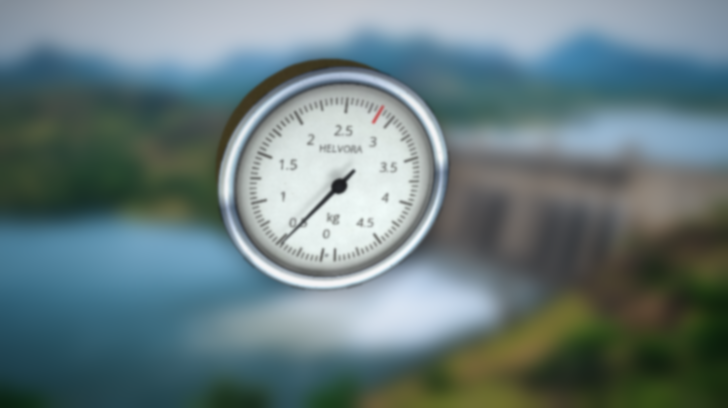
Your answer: 0.5 kg
